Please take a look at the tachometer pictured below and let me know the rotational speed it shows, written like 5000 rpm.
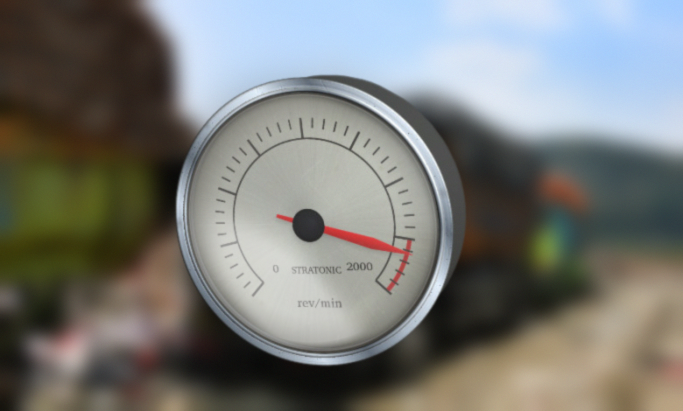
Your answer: 1800 rpm
